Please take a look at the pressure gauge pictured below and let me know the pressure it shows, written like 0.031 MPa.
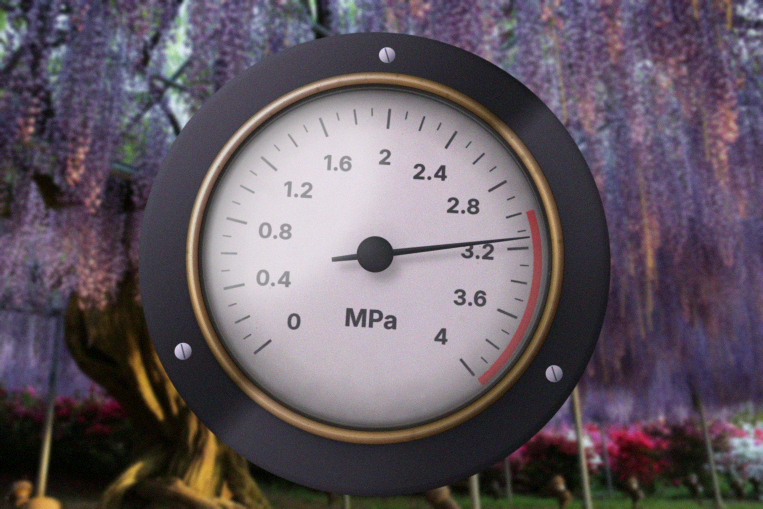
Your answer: 3.15 MPa
